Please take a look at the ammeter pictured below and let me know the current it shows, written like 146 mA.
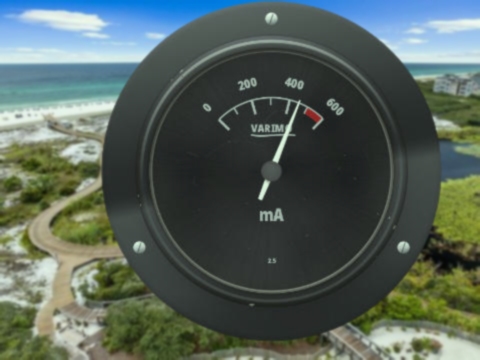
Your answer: 450 mA
